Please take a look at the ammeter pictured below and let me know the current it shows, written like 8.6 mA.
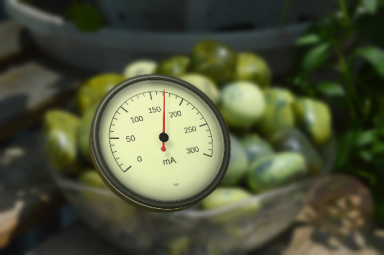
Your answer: 170 mA
